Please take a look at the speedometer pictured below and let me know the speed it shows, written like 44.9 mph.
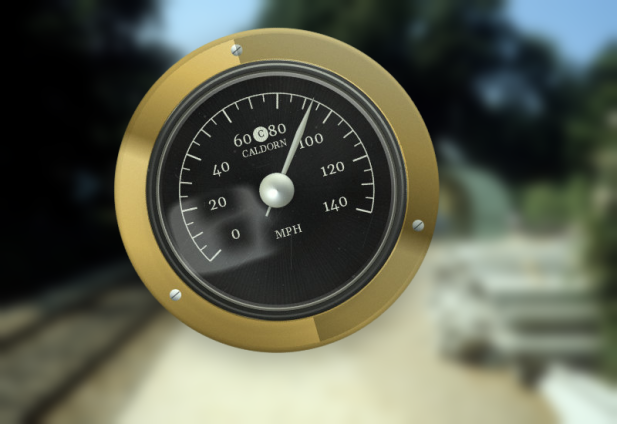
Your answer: 92.5 mph
